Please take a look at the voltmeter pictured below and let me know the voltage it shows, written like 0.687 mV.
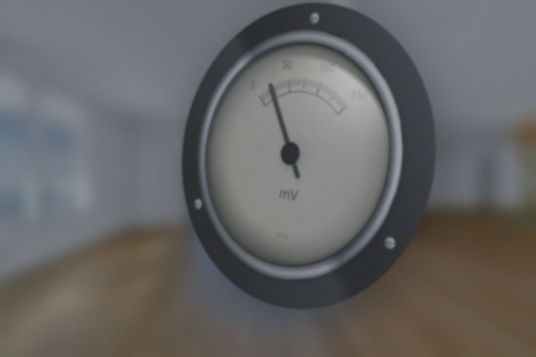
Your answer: 25 mV
